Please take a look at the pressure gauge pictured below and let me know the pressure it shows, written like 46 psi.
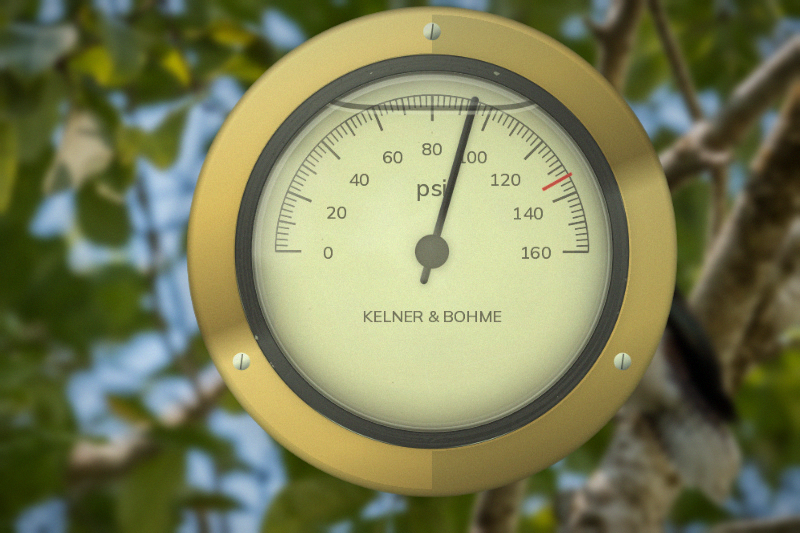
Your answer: 94 psi
